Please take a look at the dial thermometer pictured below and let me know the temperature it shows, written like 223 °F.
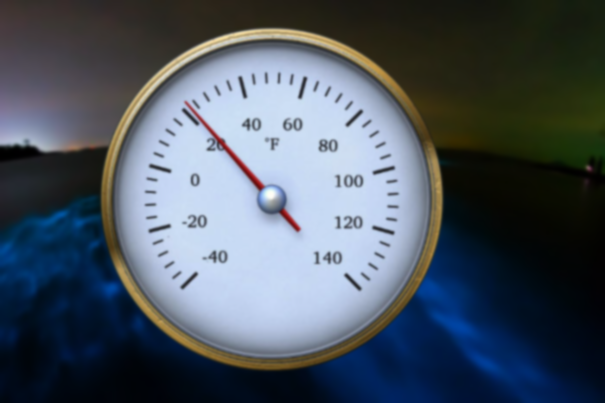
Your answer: 22 °F
